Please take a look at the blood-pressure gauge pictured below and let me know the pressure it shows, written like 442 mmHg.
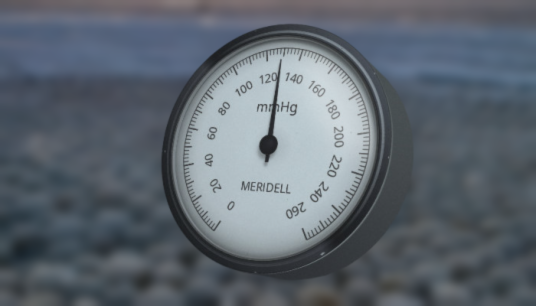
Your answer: 130 mmHg
